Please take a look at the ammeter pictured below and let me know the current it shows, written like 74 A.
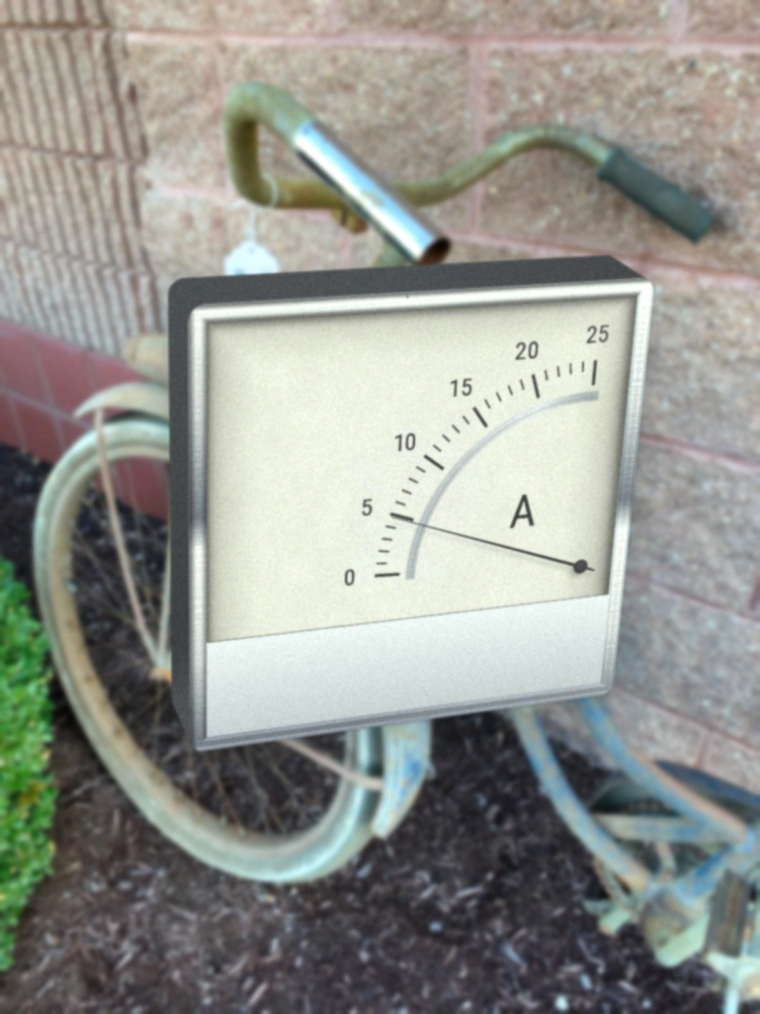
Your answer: 5 A
